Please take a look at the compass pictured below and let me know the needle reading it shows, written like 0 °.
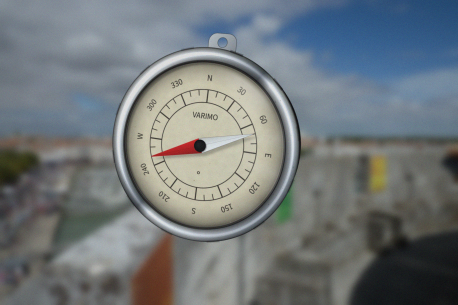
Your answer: 250 °
